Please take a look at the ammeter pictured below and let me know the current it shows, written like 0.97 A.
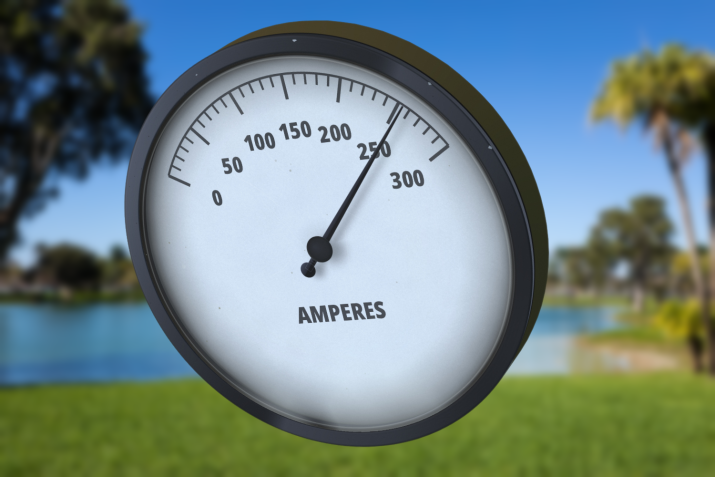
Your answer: 255 A
